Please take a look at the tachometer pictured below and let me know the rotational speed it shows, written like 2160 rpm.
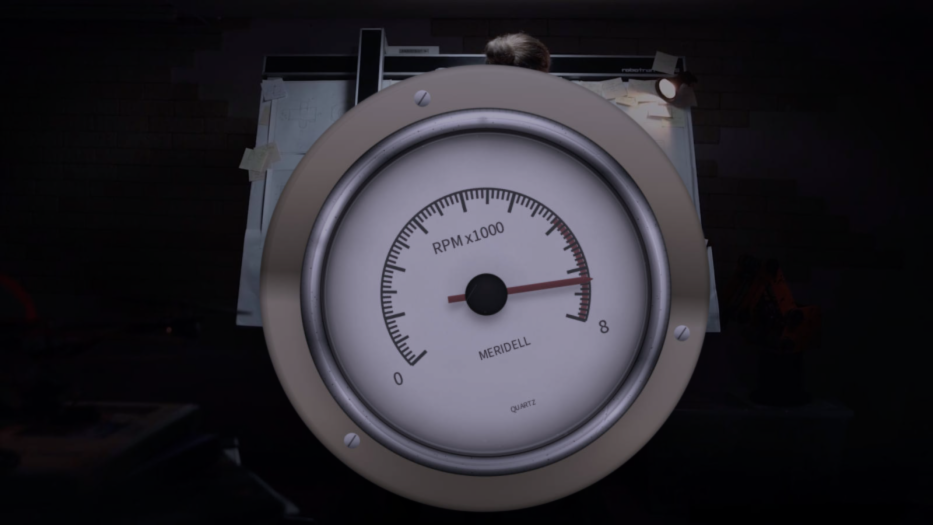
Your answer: 7200 rpm
